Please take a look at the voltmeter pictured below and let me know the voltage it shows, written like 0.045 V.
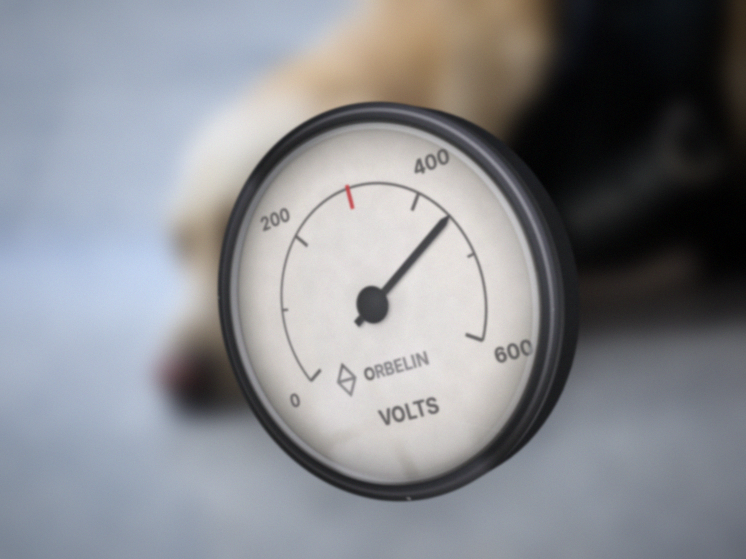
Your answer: 450 V
